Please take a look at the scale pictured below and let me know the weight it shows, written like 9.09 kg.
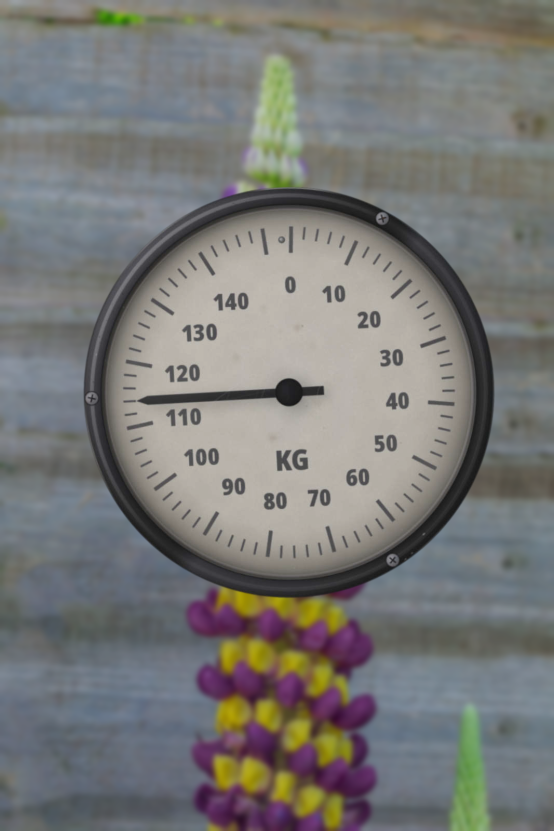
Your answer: 114 kg
